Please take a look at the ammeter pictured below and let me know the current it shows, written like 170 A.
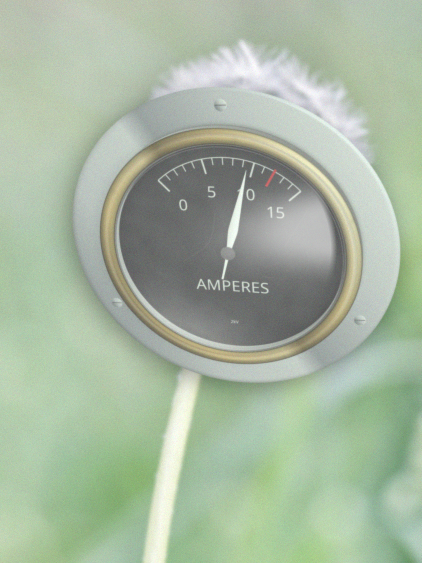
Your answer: 9.5 A
